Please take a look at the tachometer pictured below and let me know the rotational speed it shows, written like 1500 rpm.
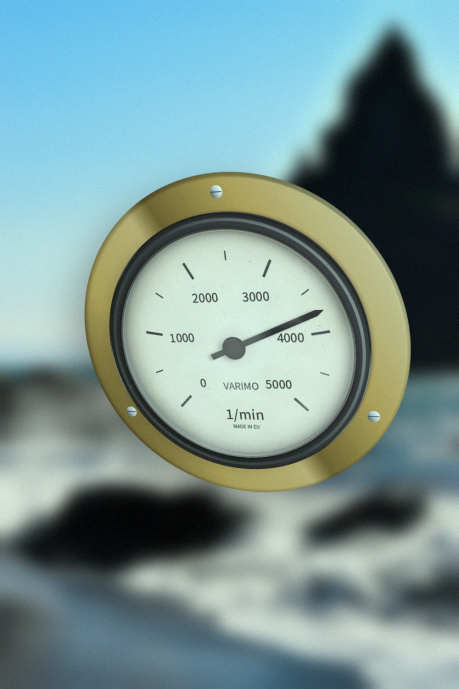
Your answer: 3750 rpm
